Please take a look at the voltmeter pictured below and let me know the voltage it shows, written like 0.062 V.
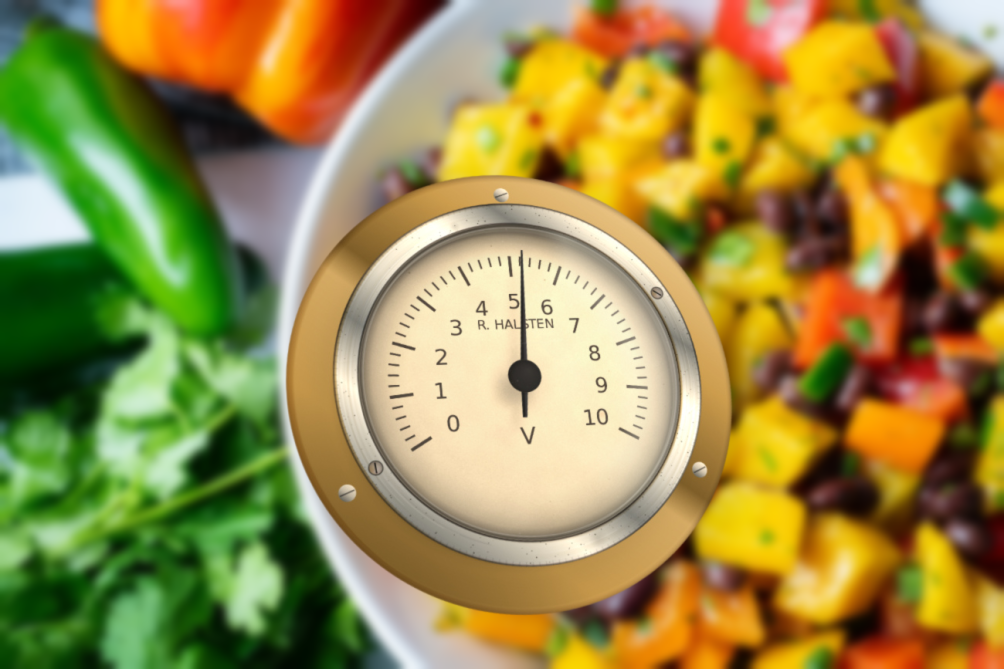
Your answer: 5.2 V
